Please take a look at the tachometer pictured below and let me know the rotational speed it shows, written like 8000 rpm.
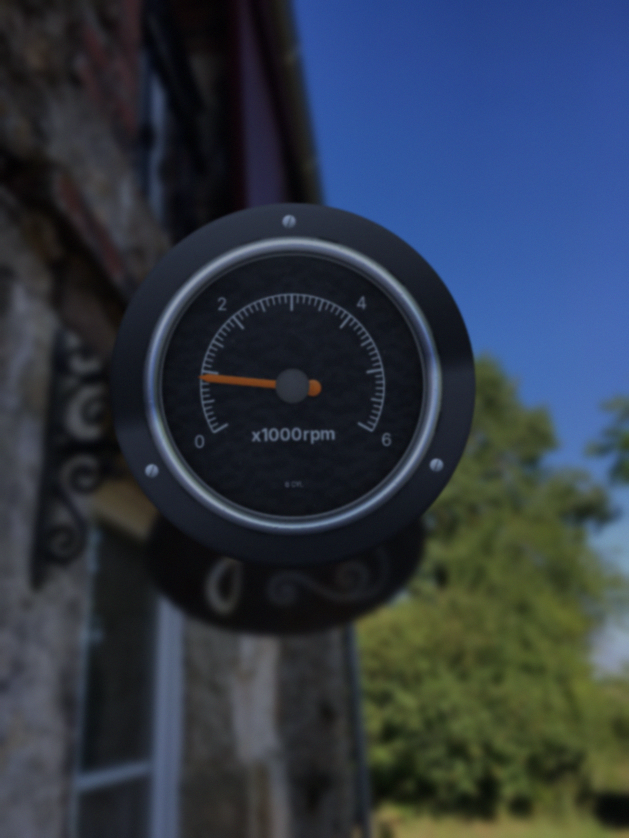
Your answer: 900 rpm
